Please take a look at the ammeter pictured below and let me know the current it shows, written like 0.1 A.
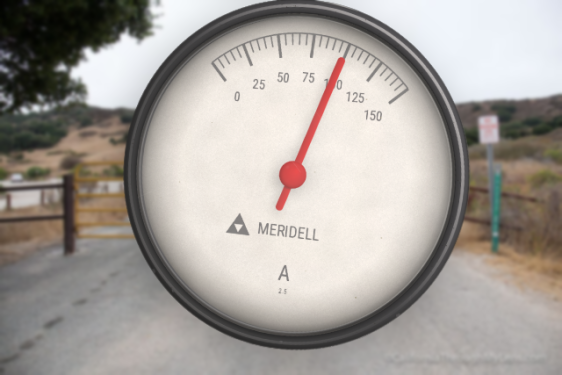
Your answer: 100 A
